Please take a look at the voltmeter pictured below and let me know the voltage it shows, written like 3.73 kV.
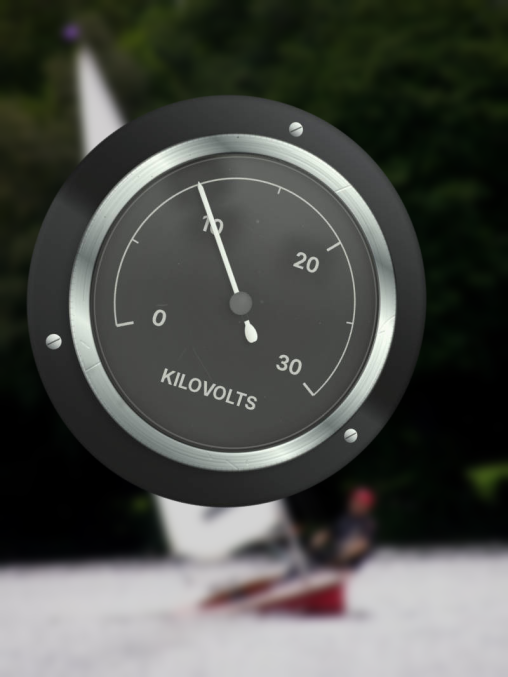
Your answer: 10 kV
